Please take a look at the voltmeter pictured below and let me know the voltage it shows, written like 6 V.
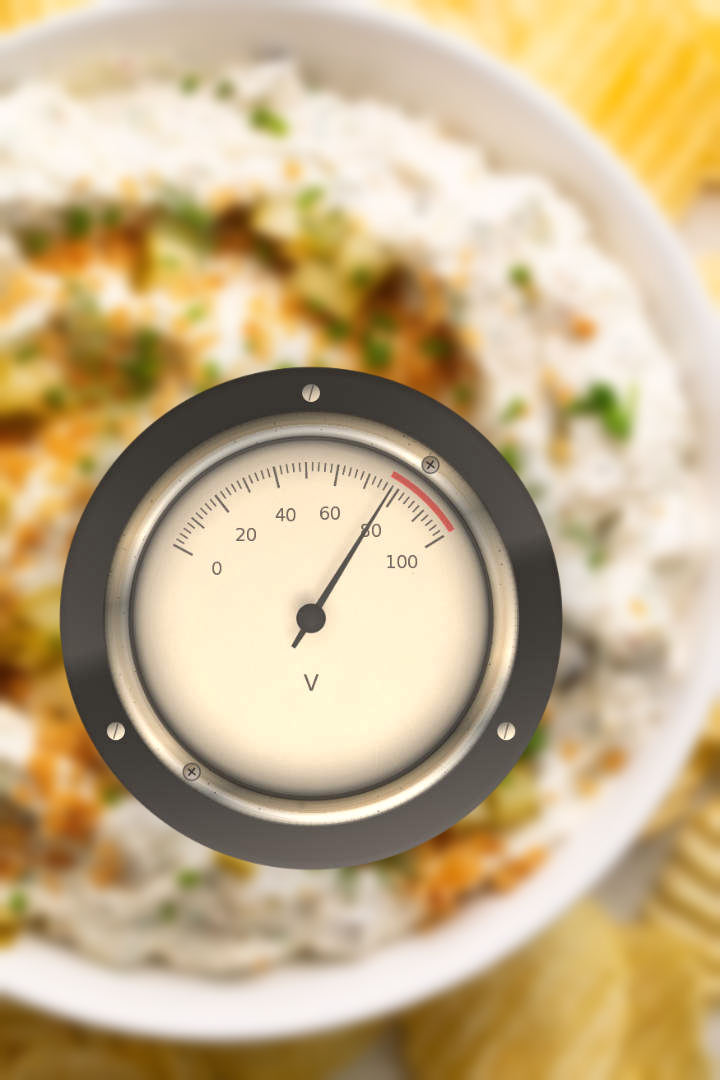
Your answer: 78 V
